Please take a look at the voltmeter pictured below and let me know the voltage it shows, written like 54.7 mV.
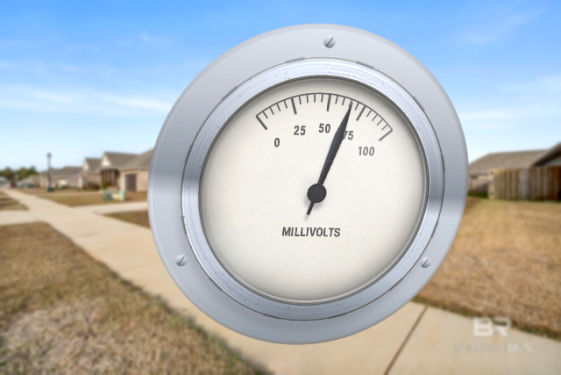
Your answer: 65 mV
